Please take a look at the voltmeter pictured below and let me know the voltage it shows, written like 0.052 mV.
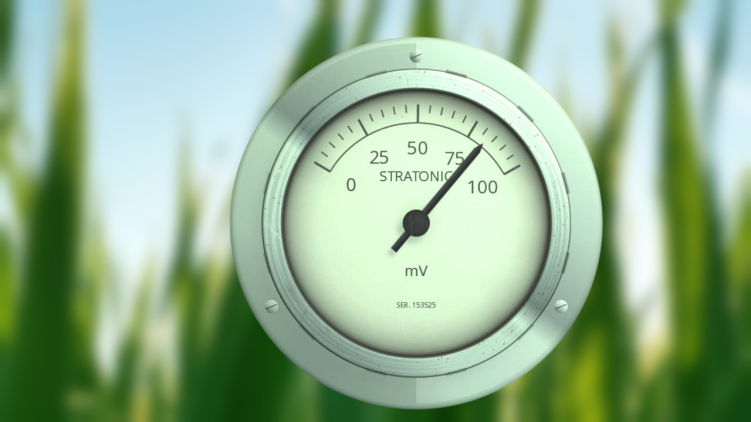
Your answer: 82.5 mV
